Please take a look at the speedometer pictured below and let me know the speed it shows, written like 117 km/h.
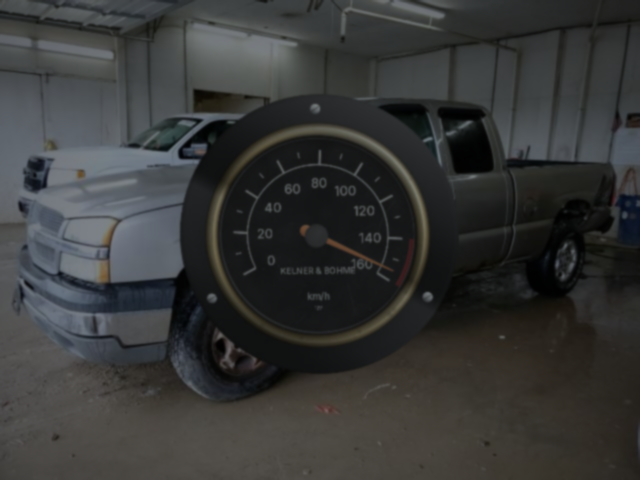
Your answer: 155 km/h
